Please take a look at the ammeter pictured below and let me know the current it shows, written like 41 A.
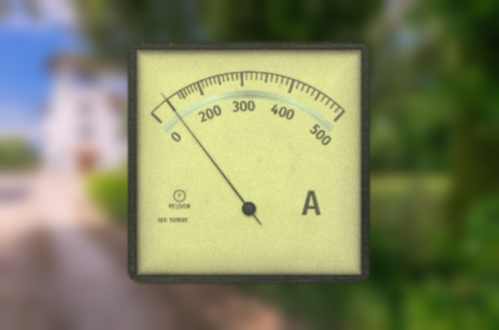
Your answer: 100 A
